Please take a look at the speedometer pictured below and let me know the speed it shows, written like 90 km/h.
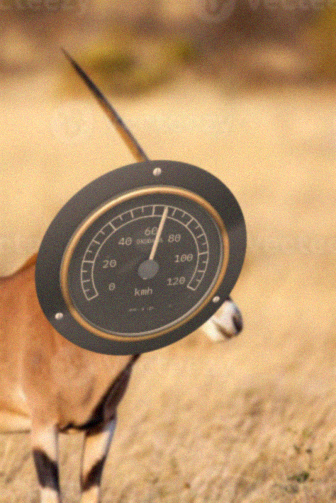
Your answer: 65 km/h
